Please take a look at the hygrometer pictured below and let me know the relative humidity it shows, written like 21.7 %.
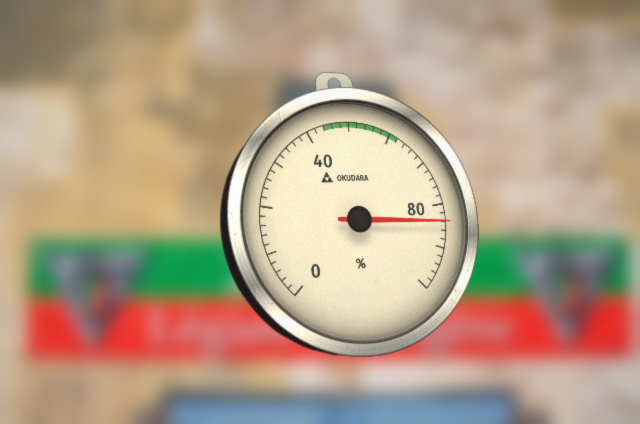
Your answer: 84 %
